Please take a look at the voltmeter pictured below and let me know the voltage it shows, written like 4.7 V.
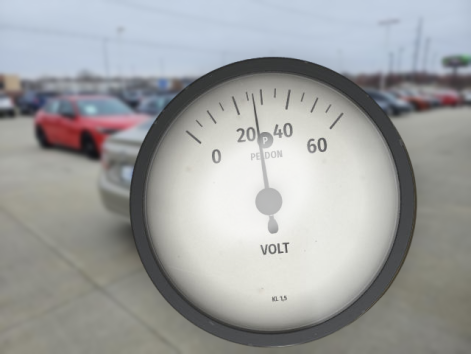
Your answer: 27.5 V
